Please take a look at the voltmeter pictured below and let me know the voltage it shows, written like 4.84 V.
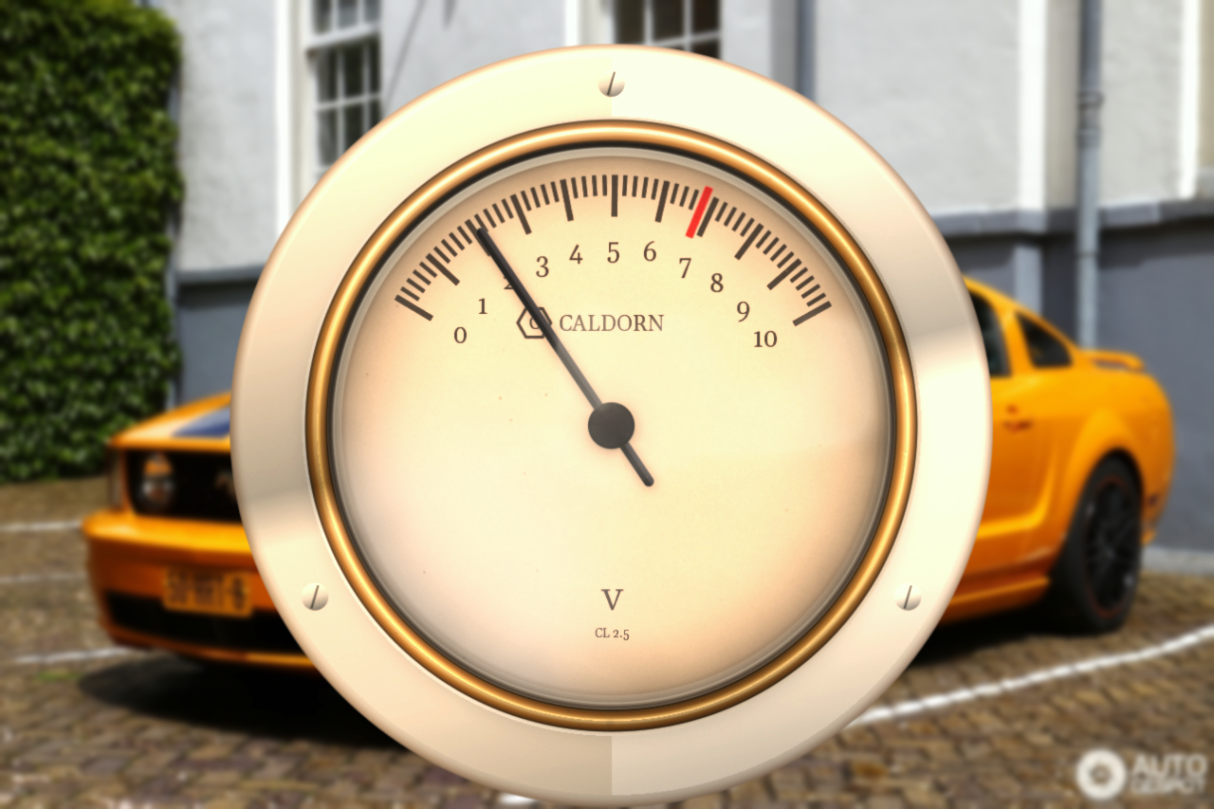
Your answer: 2.1 V
